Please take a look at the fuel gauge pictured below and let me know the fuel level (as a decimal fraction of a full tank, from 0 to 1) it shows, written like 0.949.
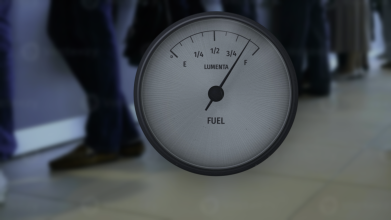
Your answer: 0.875
